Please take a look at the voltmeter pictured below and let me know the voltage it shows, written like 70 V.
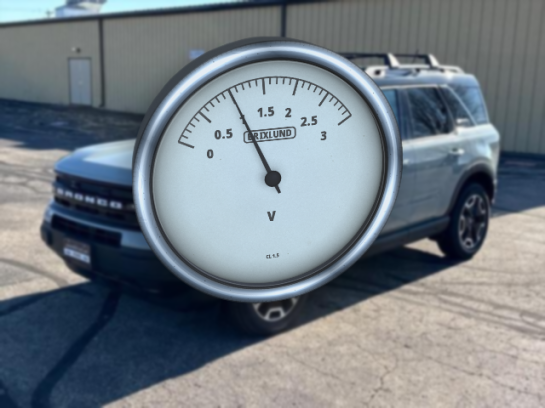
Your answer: 1 V
